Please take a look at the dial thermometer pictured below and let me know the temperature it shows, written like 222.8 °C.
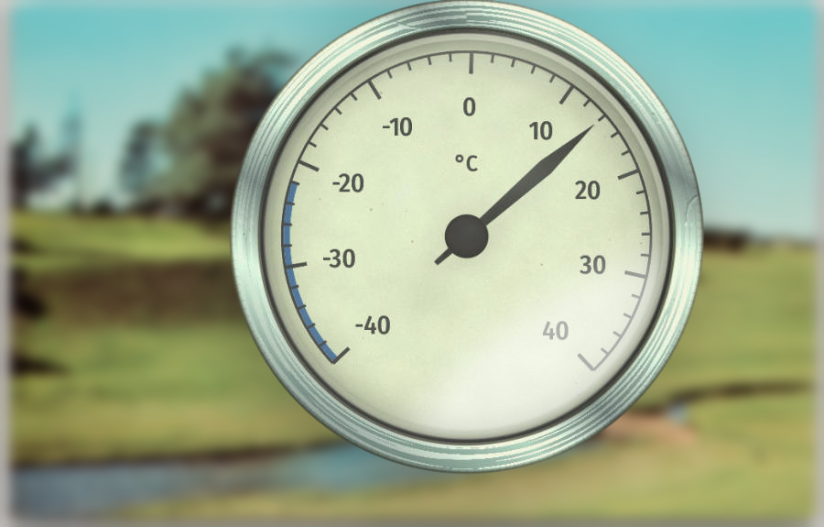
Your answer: 14 °C
